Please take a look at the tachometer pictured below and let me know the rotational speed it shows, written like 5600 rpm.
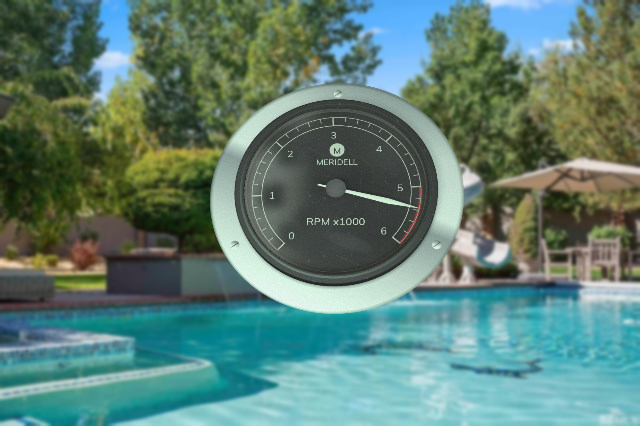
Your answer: 5400 rpm
